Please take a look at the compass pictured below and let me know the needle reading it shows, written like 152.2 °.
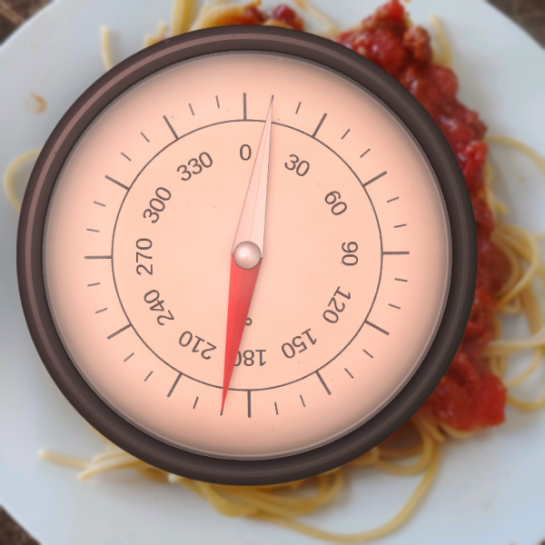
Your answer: 190 °
